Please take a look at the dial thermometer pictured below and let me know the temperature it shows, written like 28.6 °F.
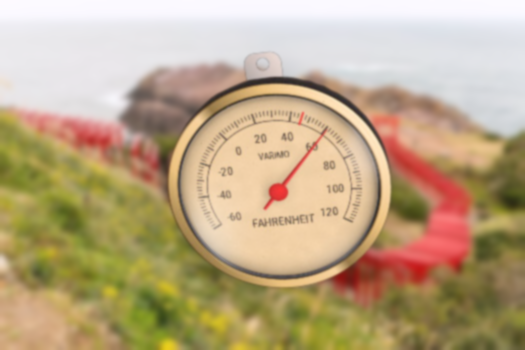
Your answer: 60 °F
